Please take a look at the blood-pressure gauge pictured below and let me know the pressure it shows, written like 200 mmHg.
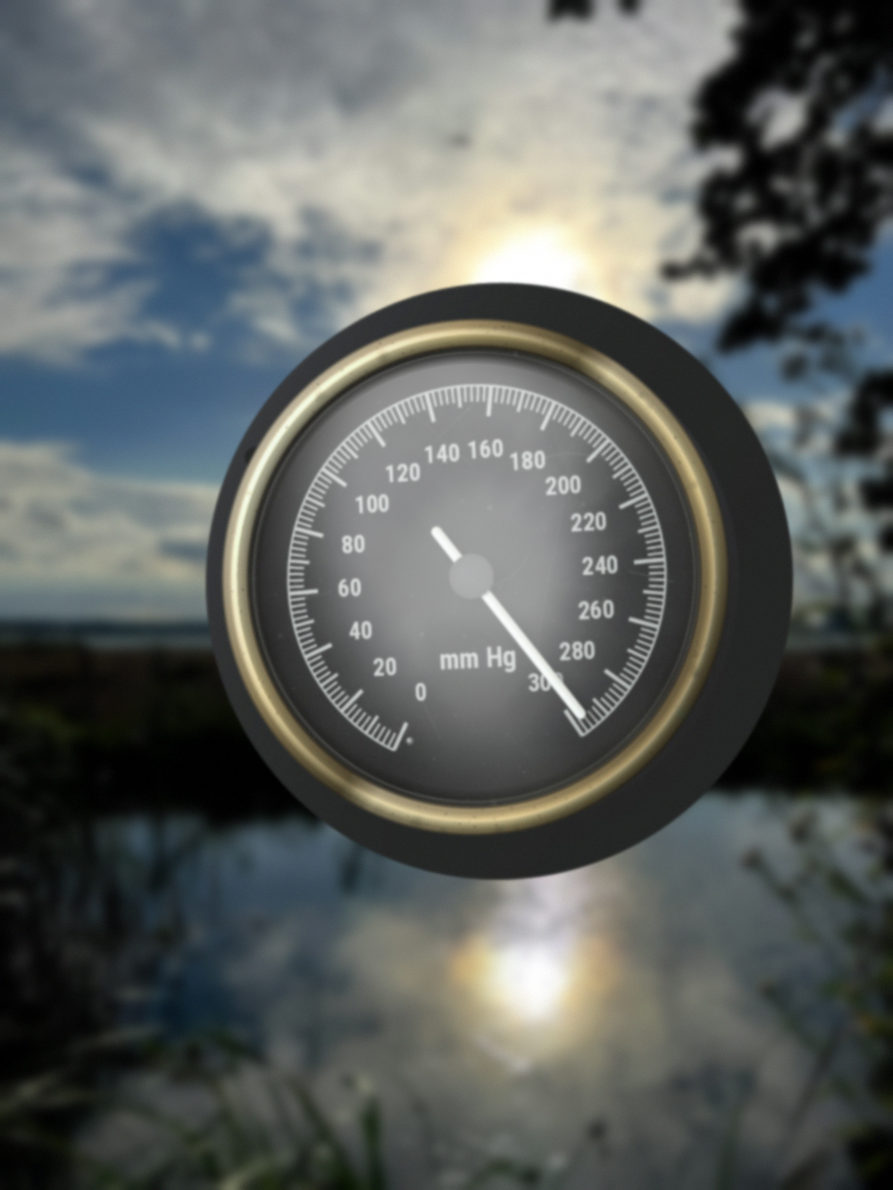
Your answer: 296 mmHg
